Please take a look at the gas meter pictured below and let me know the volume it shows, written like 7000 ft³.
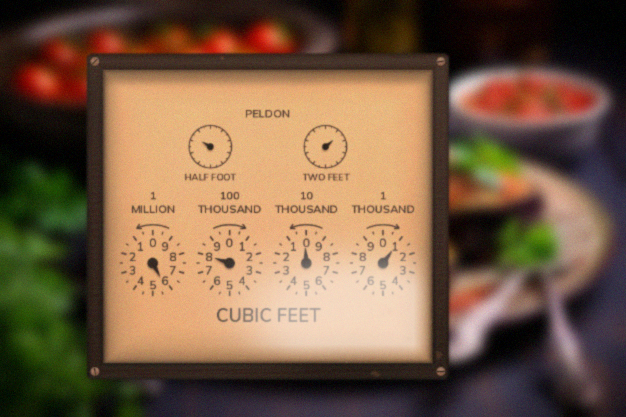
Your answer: 580100 ft³
